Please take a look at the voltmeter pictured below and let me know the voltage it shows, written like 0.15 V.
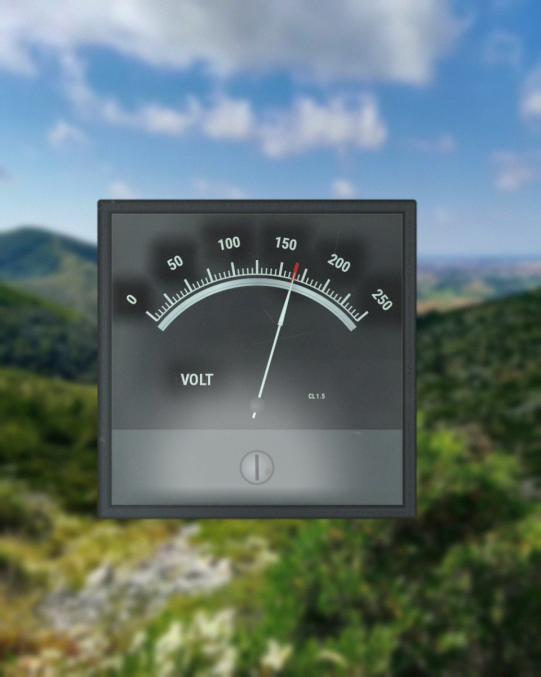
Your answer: 165 V
